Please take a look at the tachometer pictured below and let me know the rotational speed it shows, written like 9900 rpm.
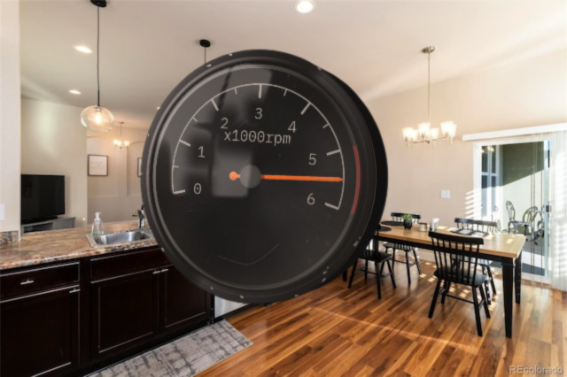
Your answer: 5500 rpm
